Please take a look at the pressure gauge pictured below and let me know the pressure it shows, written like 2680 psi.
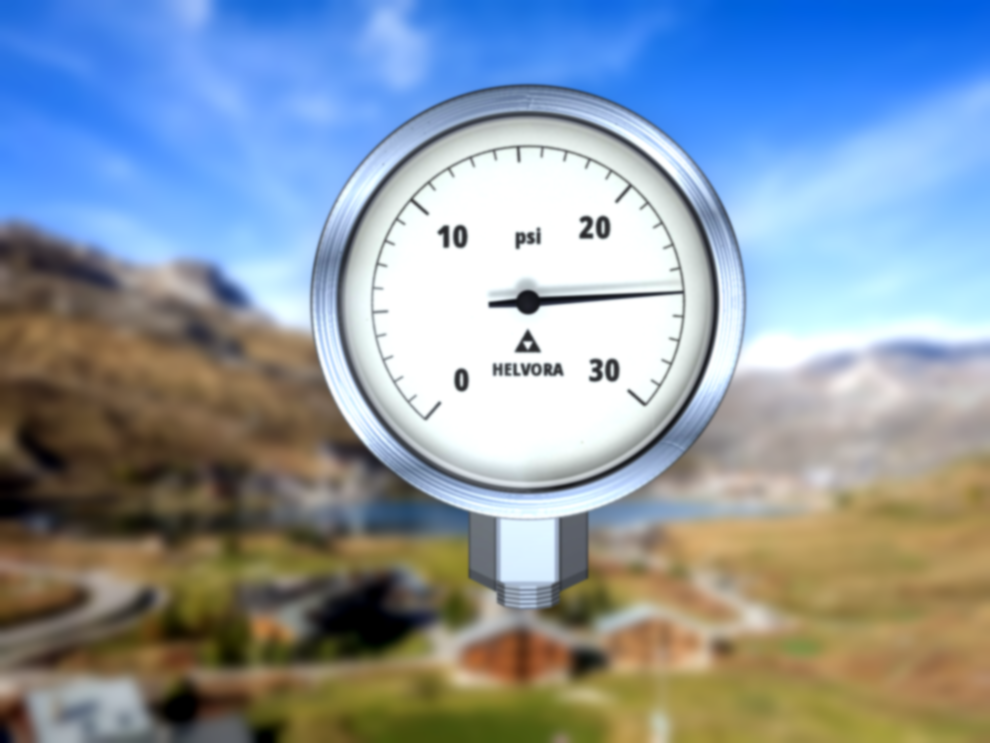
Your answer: 25 psi
